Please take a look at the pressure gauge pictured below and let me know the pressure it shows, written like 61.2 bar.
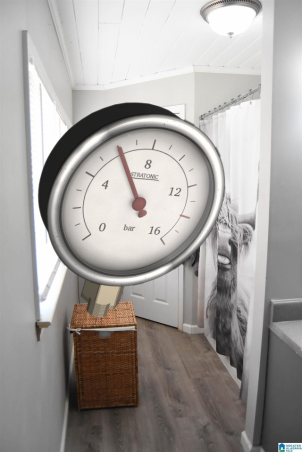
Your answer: 6 bar
